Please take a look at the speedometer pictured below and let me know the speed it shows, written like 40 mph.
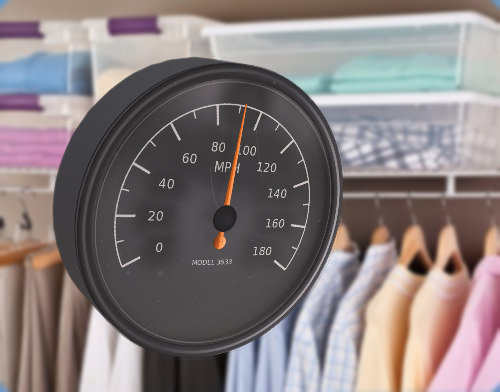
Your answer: 90 mph
